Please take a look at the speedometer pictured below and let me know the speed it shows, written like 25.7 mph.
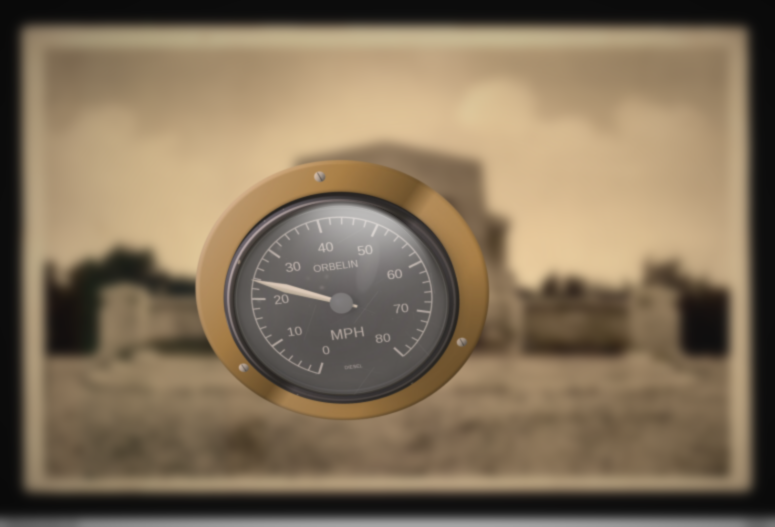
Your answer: 24 mph
